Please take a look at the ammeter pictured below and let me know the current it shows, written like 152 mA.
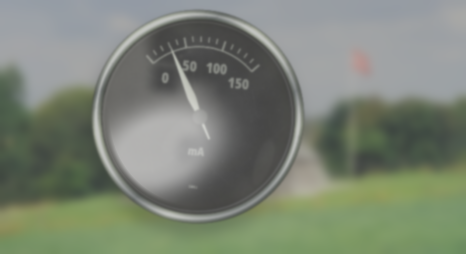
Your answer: 30 mA
